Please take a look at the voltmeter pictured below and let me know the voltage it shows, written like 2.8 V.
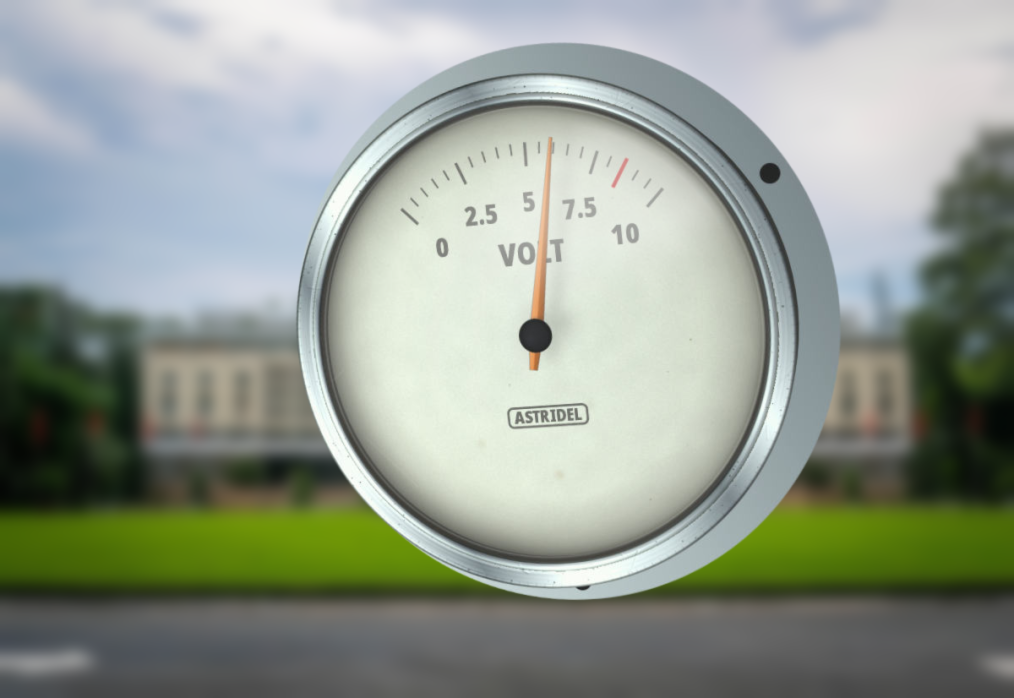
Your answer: 6 V
